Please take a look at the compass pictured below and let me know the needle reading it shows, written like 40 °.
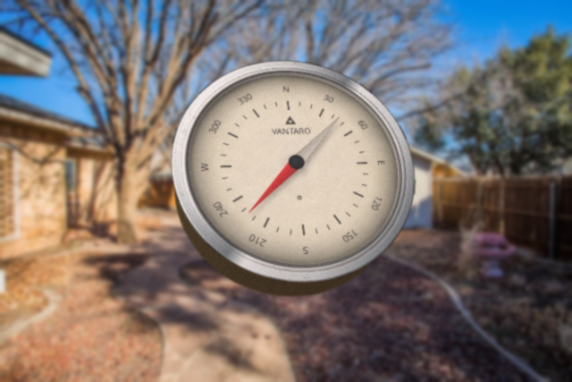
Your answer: 225 °
